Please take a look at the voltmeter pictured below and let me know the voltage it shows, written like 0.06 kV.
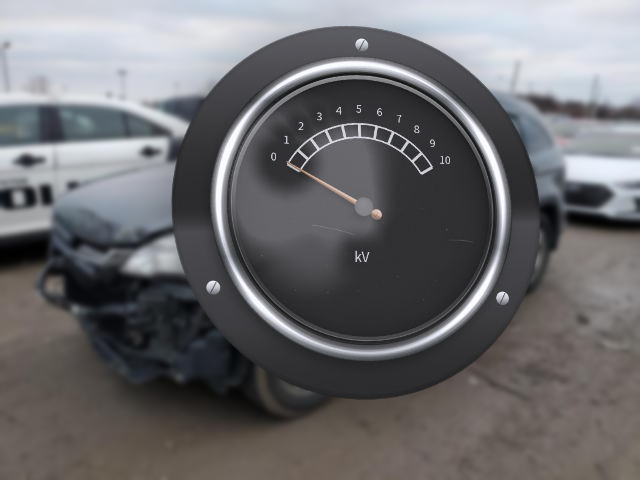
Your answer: 0 kV
